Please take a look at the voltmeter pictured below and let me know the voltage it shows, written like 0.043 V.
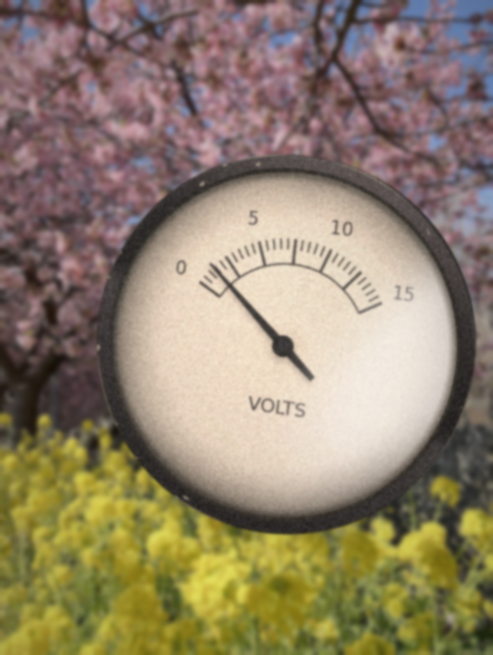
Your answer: 1.5 V
